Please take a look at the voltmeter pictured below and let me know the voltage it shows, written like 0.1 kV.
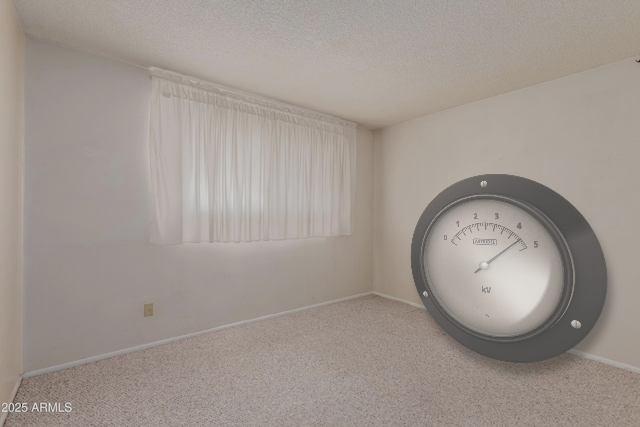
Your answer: 4.5 kV
